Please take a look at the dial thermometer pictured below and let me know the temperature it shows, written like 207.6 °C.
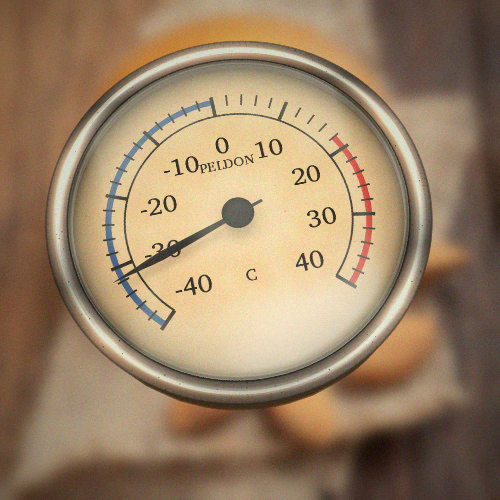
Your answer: -32 °C
